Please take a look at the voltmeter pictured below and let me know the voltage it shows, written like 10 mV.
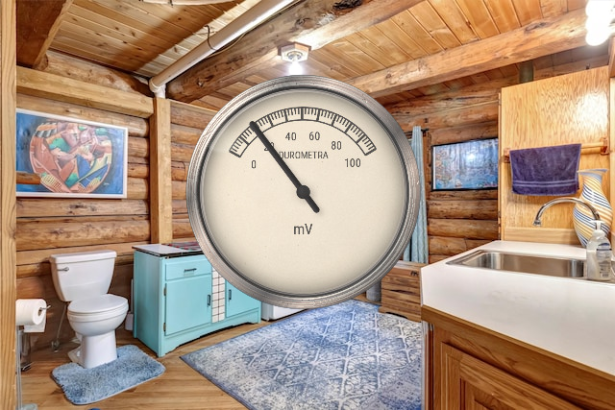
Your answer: 20 mV
